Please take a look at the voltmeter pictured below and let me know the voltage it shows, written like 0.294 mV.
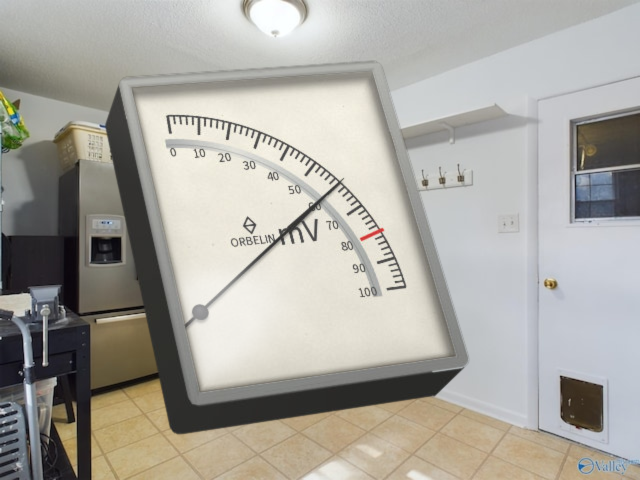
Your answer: 60 mV
